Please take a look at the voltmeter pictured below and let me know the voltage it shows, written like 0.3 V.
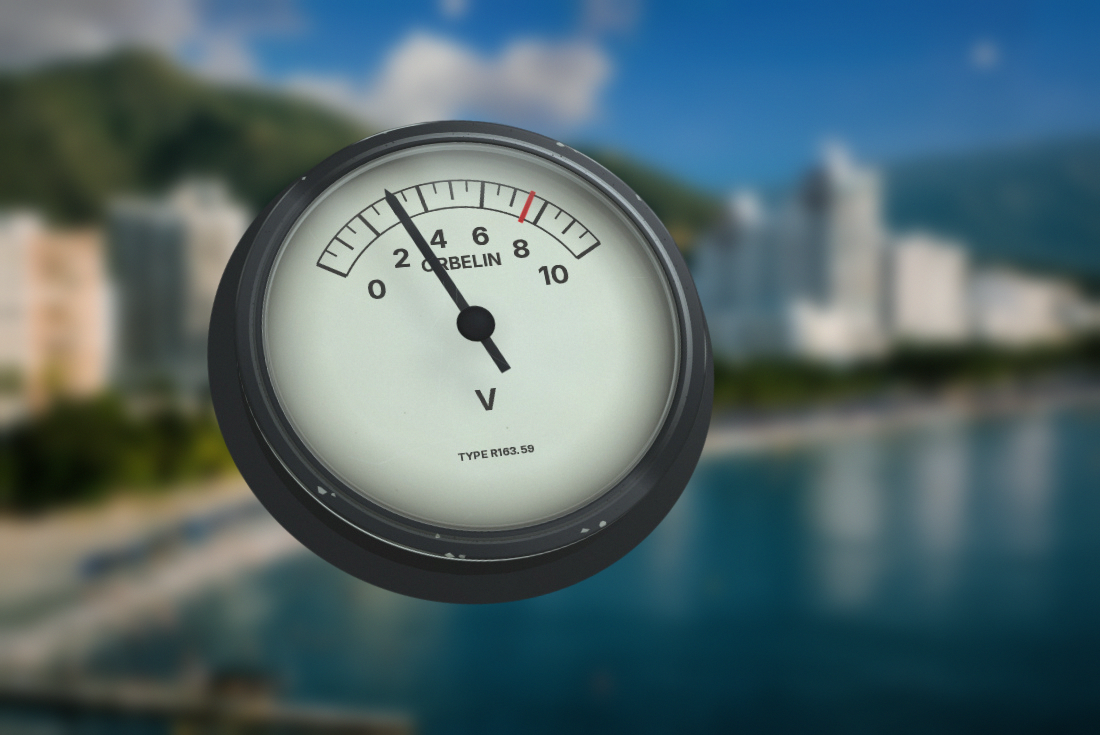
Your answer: 3 V
